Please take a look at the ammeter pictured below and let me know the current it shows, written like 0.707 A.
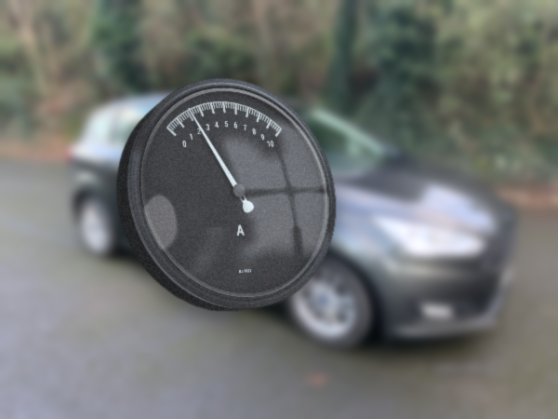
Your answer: 2 A
